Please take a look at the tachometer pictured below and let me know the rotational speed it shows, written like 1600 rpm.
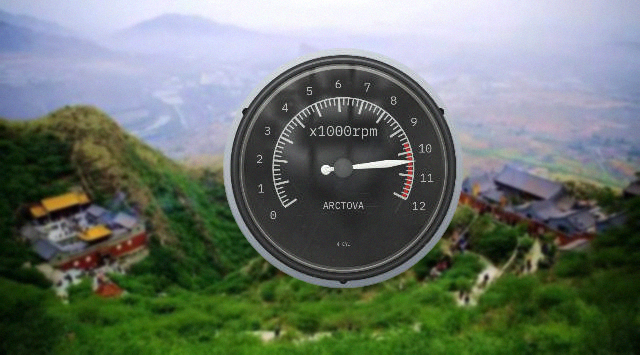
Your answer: 10400 rpm
